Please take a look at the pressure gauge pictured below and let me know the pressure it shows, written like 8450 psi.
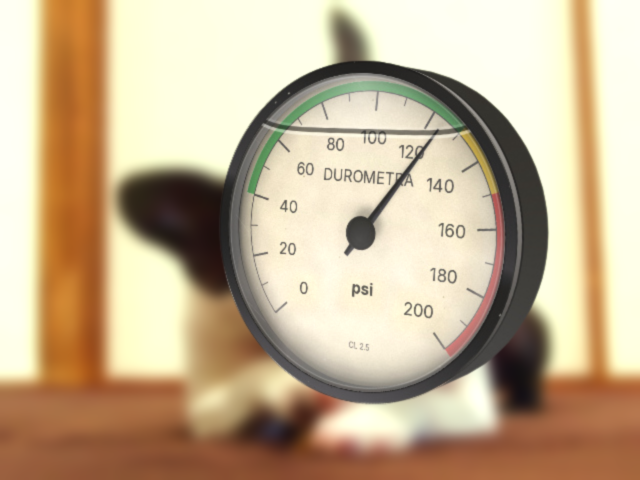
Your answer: 125 psi
